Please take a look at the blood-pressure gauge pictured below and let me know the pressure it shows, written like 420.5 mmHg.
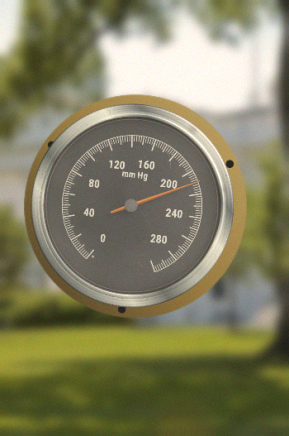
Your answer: 210 mmHg
